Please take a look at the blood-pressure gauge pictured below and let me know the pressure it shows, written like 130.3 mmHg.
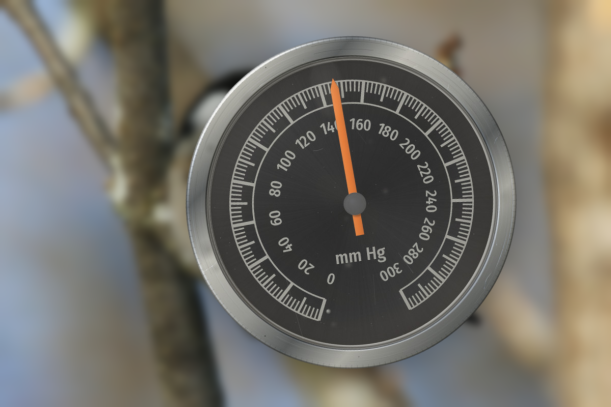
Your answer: 146 mmHg
